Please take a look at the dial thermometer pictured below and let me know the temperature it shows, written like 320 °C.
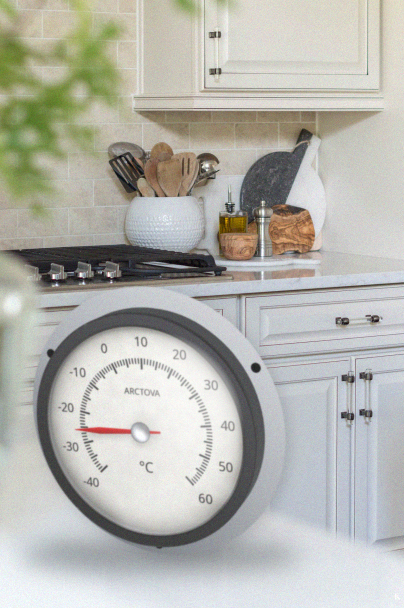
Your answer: -25 °C
